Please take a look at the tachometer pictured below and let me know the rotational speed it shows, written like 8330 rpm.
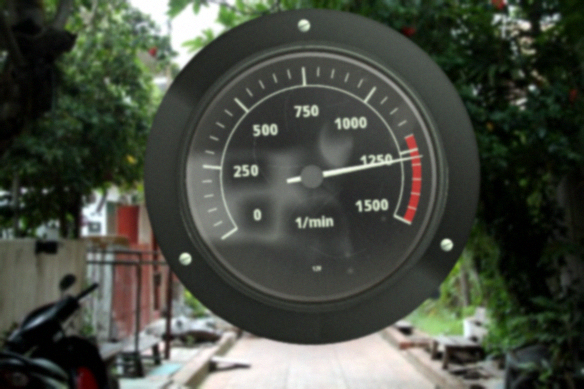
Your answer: 1275 rpm
